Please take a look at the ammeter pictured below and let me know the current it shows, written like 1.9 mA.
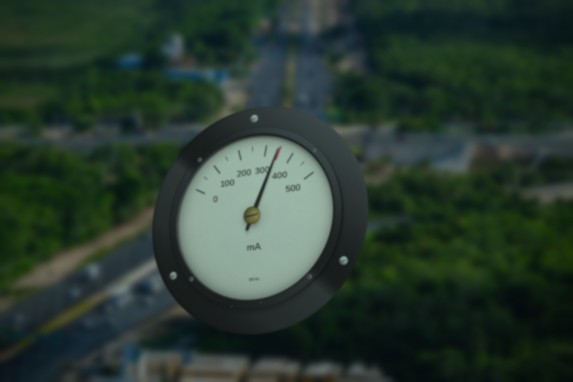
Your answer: 350 mA
